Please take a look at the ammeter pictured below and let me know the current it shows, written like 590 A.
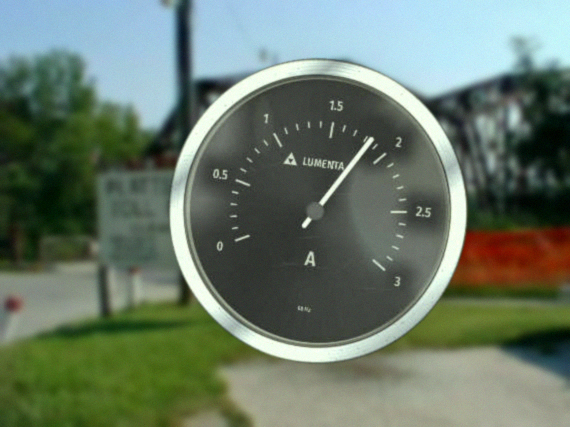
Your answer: 1.85 A
